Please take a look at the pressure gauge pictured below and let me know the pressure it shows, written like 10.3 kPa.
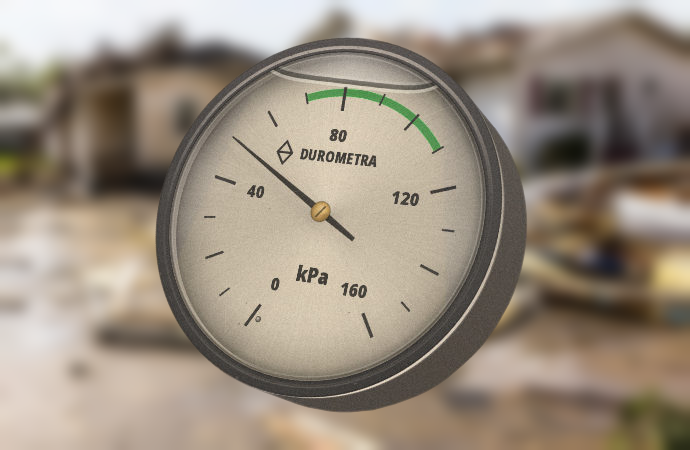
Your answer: 50 kPa
